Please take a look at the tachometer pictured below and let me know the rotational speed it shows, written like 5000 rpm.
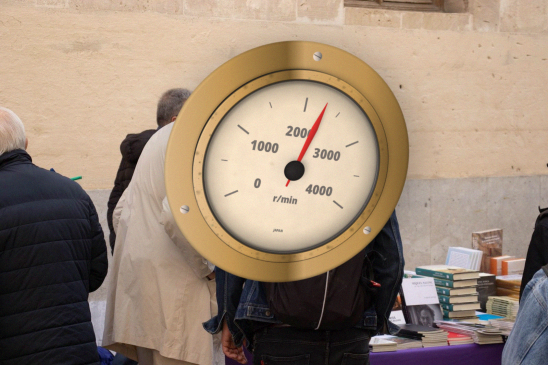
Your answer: 2250 rpm
